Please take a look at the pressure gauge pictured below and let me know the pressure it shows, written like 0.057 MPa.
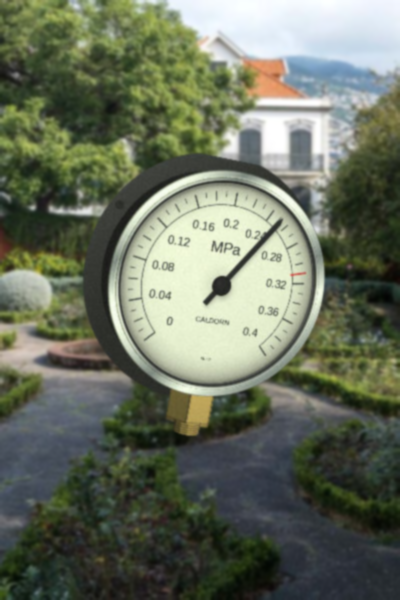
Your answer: 0.25 MPa
